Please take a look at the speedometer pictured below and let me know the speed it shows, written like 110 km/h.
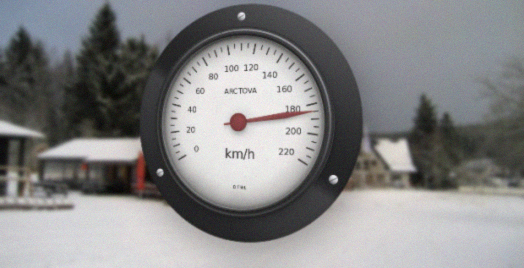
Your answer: 185 km/h
